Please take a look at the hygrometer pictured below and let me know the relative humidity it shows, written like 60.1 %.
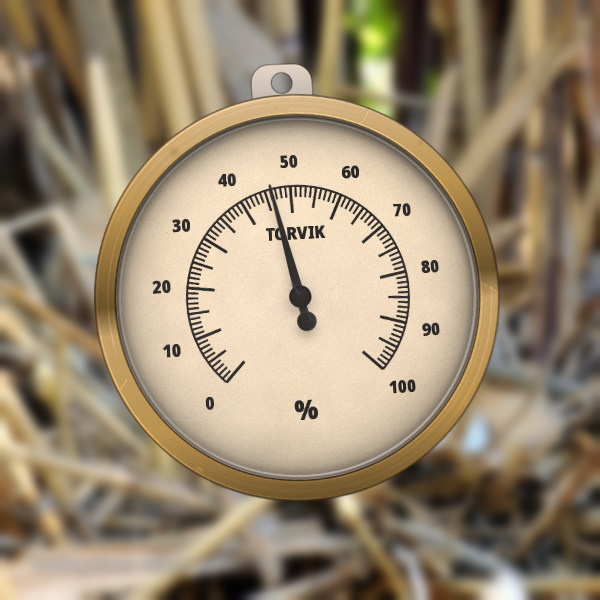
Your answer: 46 %
